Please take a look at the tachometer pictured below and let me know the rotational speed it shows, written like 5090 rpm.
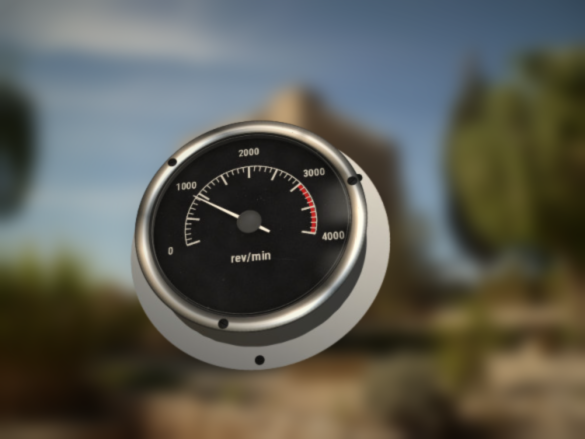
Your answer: 900 rpm
